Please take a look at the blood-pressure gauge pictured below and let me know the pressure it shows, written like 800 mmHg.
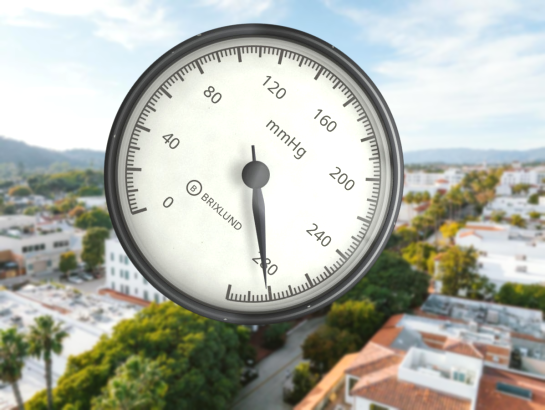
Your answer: 282 mmHg
